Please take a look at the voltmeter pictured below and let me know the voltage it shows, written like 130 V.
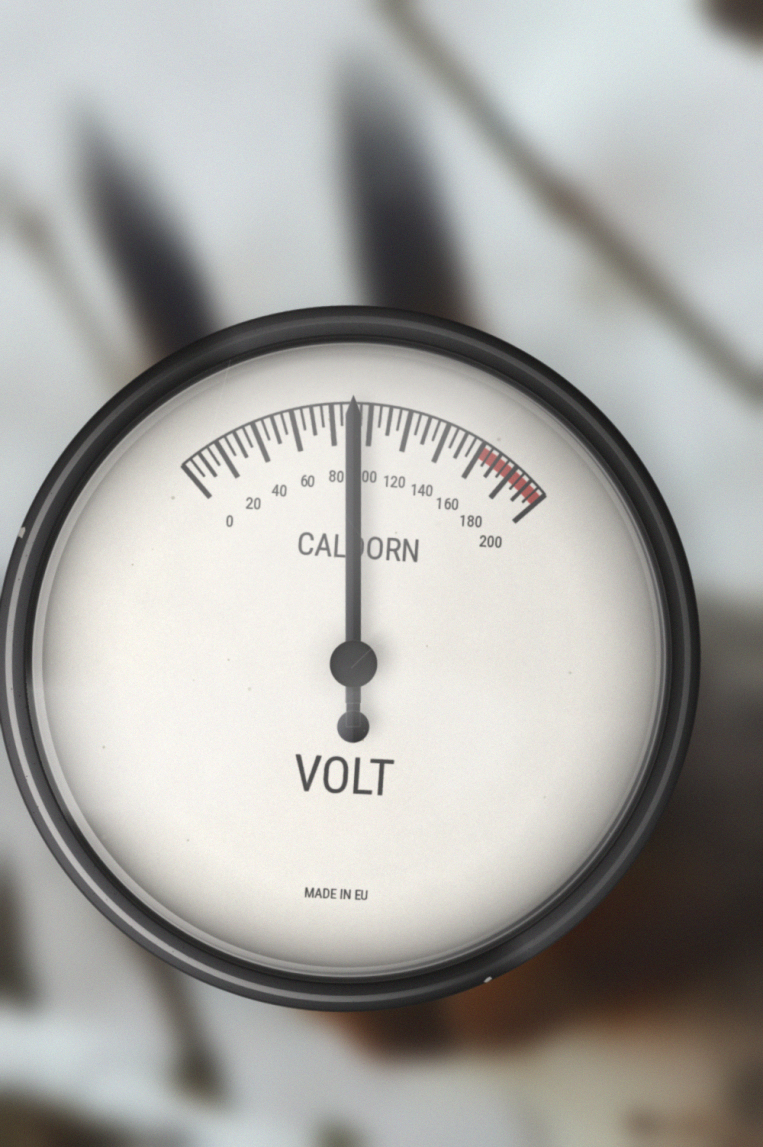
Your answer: 90 V
